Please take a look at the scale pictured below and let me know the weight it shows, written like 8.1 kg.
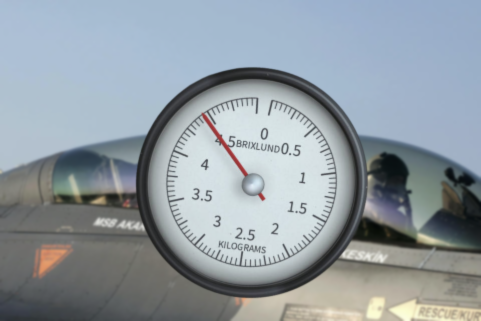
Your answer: 4.45 kg
